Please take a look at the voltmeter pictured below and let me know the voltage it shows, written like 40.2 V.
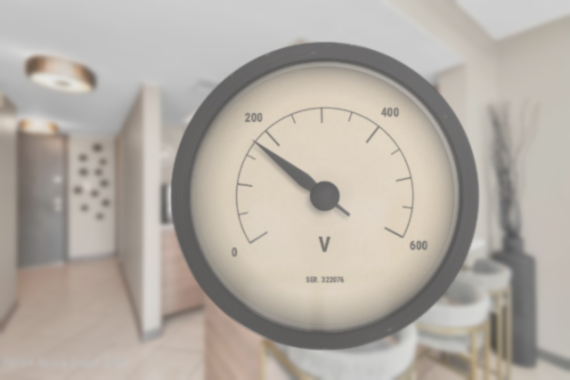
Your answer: 175 V
